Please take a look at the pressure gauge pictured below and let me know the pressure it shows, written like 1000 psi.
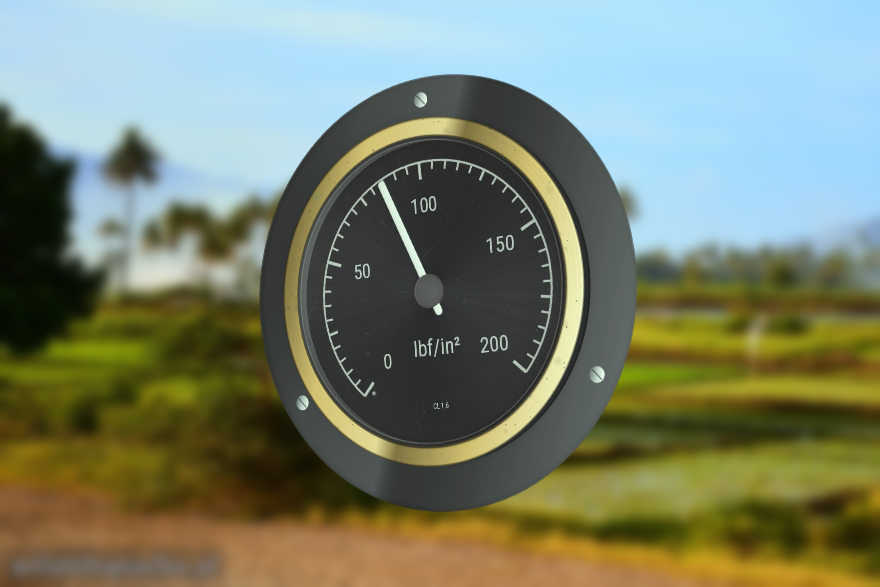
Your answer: 85 psi
